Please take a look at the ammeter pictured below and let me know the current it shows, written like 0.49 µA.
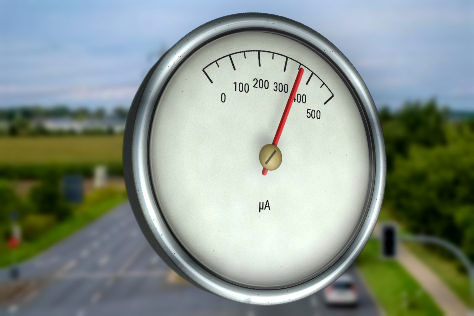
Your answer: 350 µA
